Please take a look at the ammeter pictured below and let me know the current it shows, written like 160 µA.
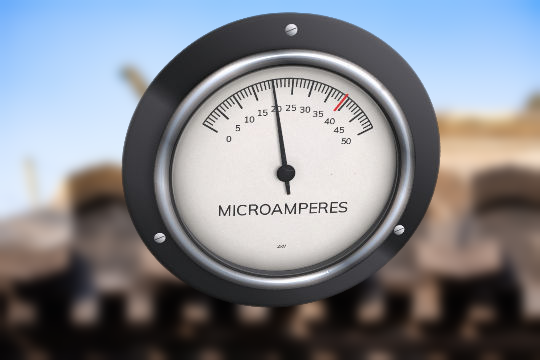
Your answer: 20 µA
